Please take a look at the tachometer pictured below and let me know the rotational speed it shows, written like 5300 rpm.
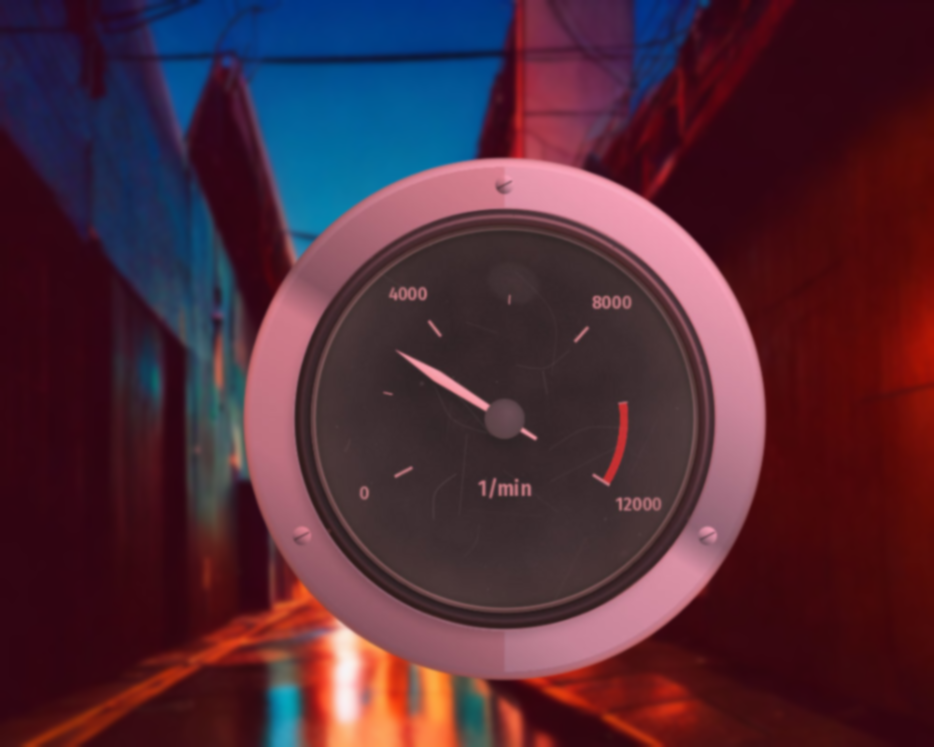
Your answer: 3000 rpm
